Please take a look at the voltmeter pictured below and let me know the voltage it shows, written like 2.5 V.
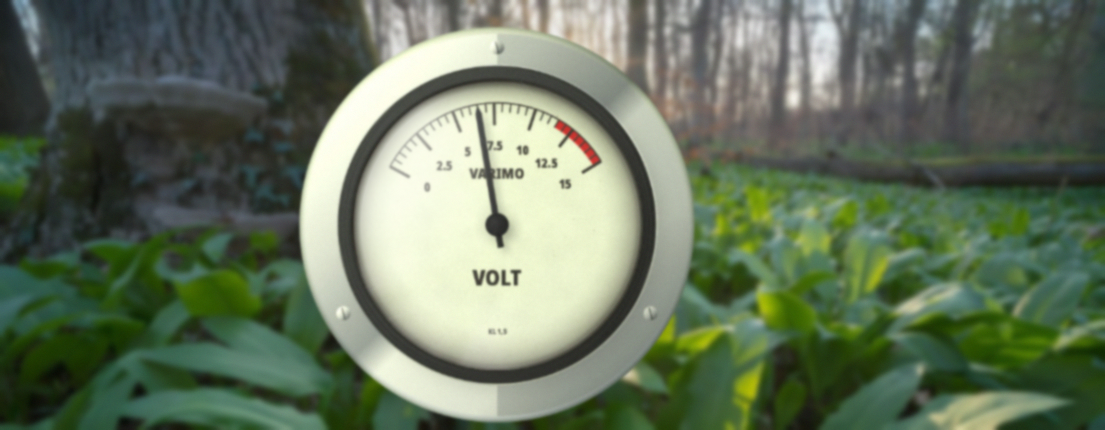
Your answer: 6.5 V
